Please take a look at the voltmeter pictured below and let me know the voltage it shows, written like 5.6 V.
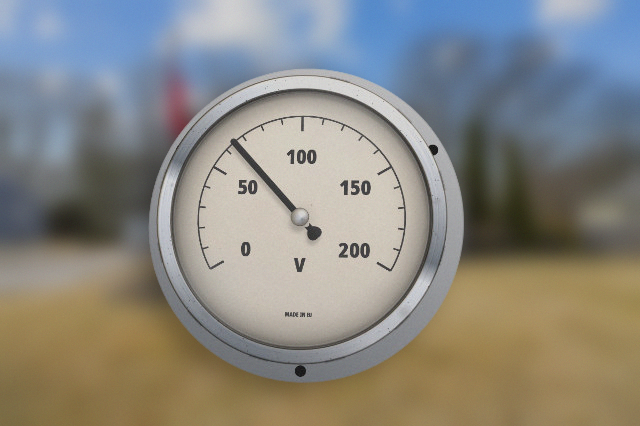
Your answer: 65 V
